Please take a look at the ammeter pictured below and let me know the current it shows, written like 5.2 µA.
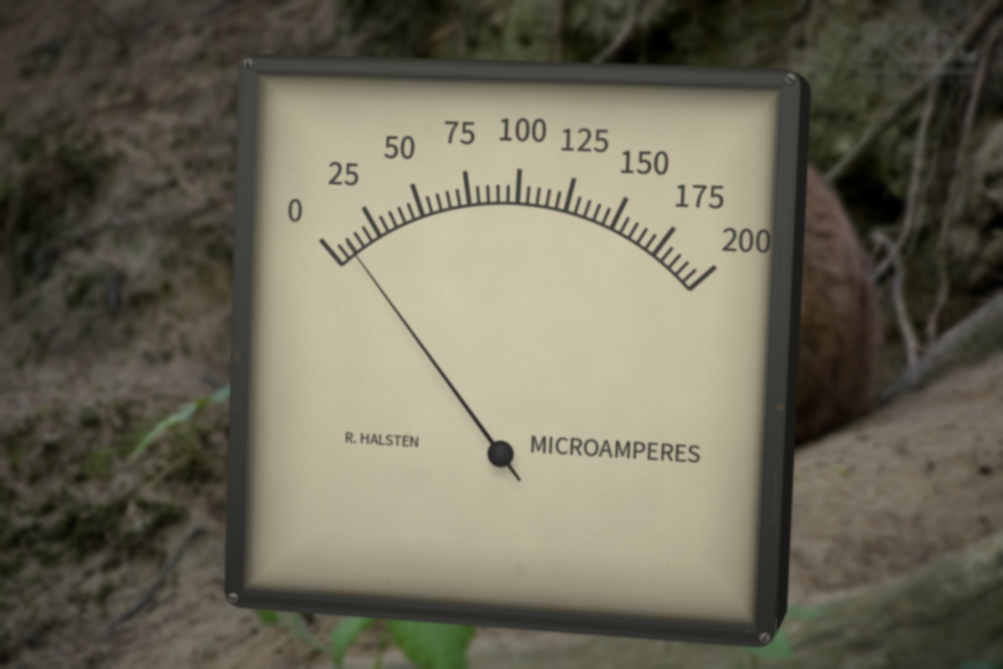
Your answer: 10 µA
